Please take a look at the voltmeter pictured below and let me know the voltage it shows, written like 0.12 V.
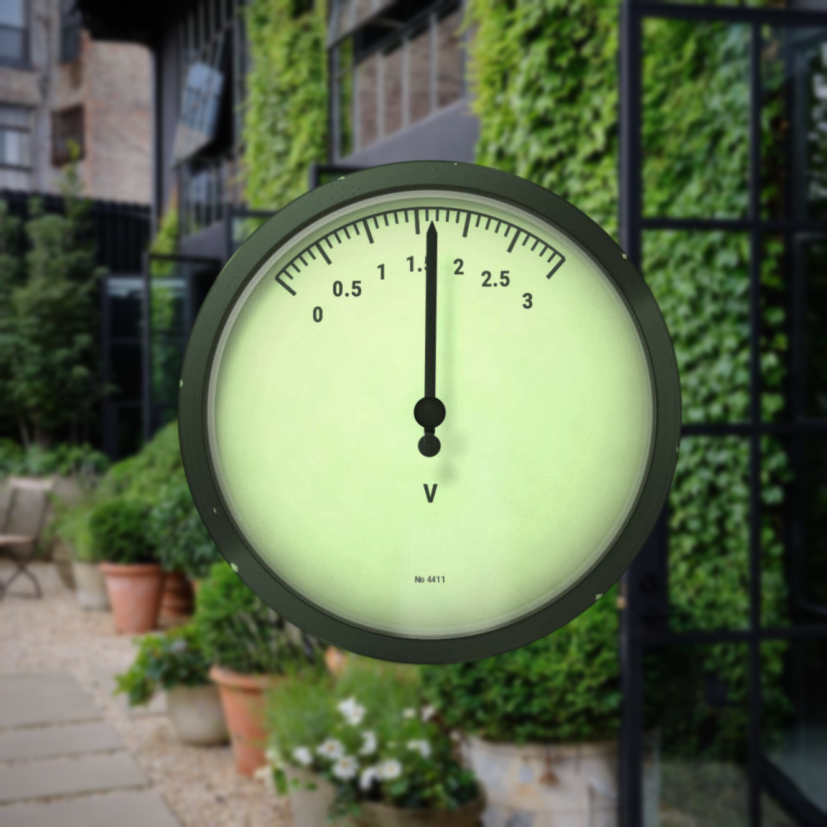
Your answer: 1.65 V
